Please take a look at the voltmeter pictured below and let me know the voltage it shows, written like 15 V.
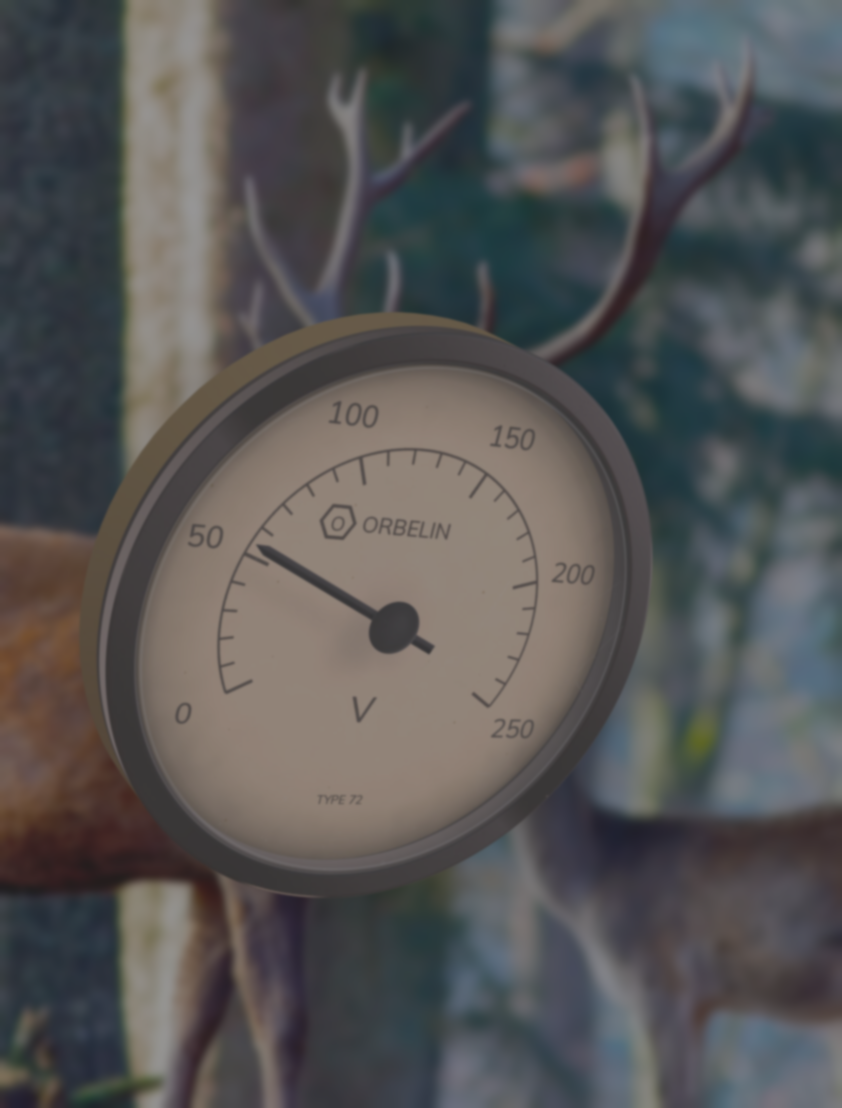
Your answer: 55 V
